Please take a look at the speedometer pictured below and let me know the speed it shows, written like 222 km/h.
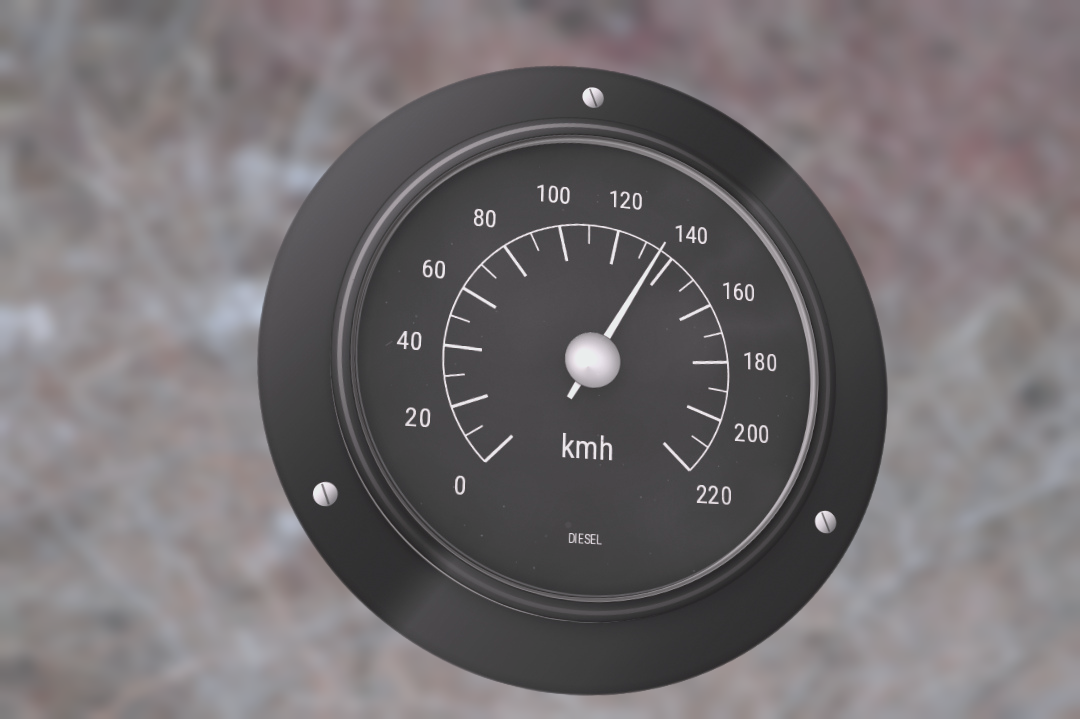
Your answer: 135 km/h
